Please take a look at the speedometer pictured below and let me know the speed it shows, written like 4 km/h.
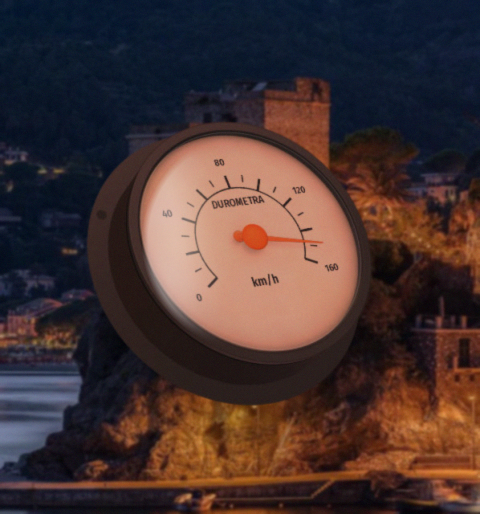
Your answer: 150 km/h
